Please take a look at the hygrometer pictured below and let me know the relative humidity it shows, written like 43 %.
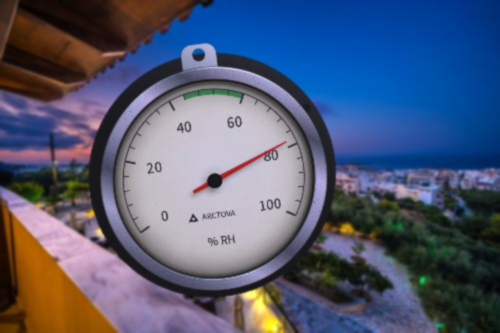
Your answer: 78 %
